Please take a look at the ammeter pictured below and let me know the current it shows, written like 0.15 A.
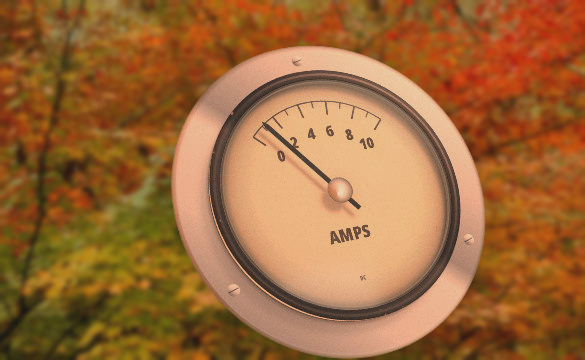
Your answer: 1 A
